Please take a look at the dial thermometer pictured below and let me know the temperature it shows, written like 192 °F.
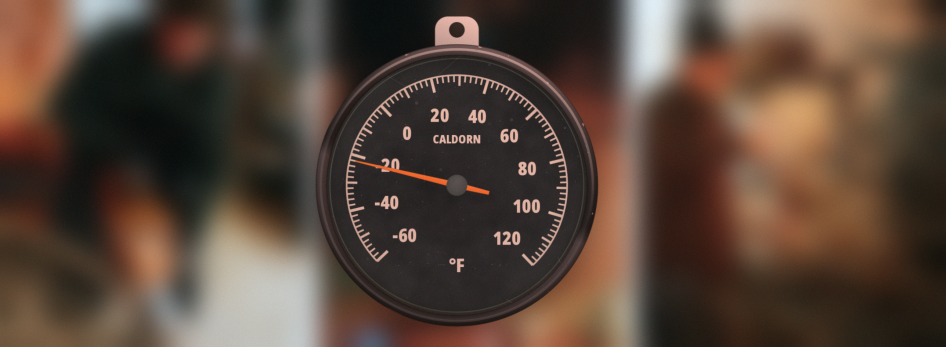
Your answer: -22 °F
